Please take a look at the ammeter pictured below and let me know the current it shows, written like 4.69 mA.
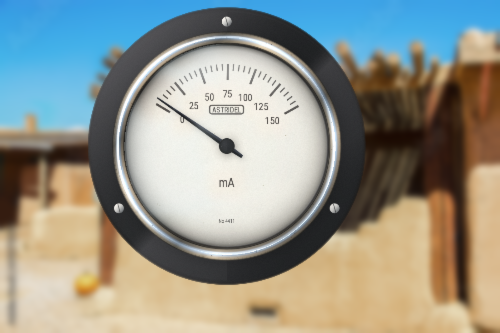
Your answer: 5 mA
